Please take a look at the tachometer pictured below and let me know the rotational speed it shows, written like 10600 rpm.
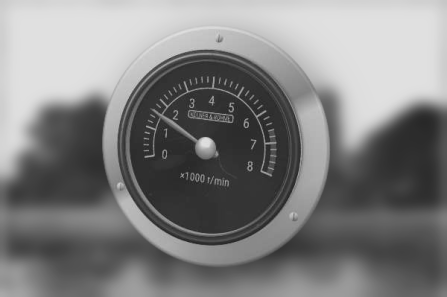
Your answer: 1600 rpm
